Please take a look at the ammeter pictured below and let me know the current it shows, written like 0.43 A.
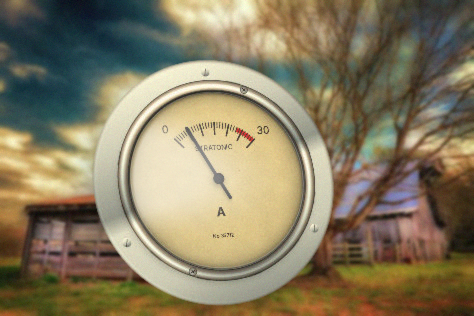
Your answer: 5 A
